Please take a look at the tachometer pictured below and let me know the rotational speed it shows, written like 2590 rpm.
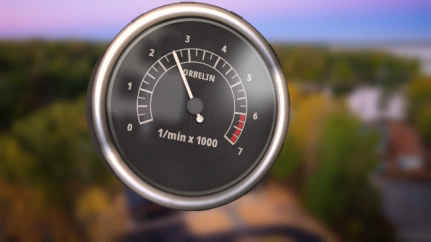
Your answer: 2500 rpm
